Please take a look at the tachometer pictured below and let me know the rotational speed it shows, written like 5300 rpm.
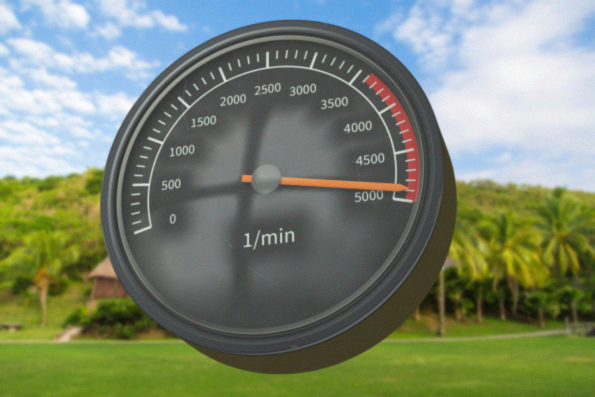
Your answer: 4900 rpm
